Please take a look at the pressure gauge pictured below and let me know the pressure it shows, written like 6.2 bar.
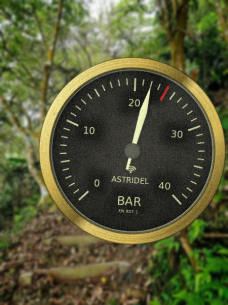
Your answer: 22 bar
